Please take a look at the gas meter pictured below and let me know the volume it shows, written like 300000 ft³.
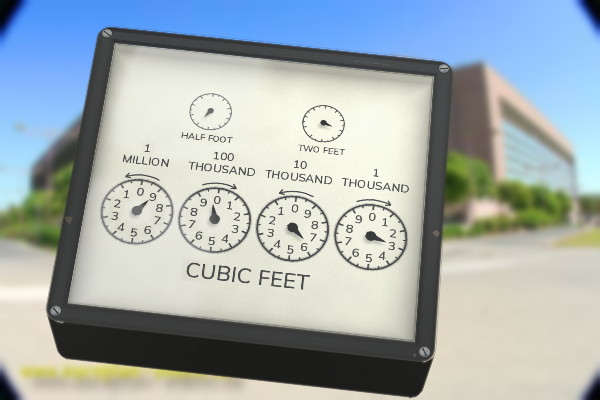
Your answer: 896300 ft³
